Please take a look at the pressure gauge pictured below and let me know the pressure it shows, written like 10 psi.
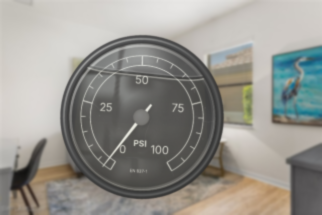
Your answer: 2.5 psi
